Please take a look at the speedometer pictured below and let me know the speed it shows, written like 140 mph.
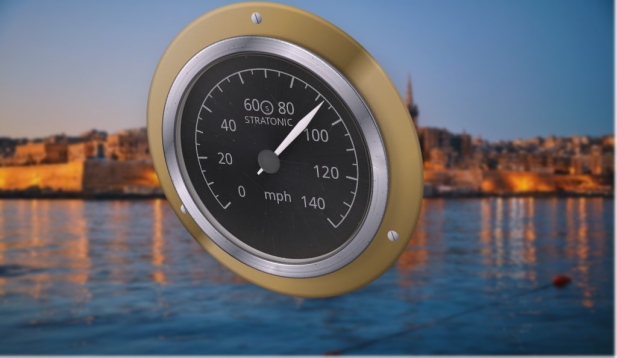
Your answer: 92.5 mph
